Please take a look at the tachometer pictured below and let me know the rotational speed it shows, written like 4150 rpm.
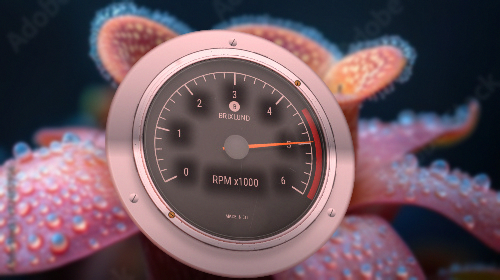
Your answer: 5000 rpm
